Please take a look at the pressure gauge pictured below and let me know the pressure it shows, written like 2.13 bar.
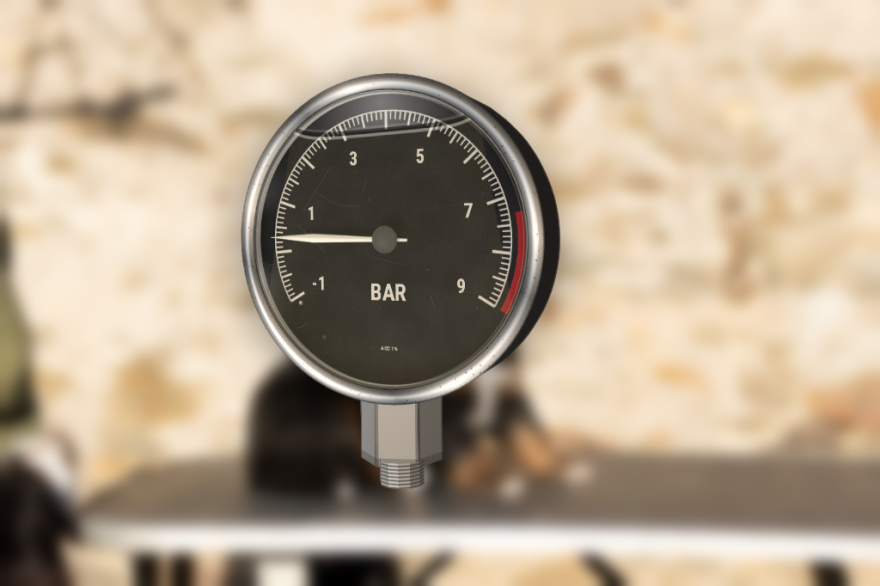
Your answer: 0.3 bar
